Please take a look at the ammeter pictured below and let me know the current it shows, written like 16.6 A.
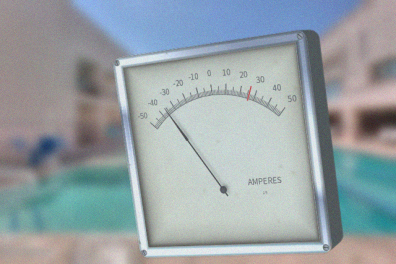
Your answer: -35 A
